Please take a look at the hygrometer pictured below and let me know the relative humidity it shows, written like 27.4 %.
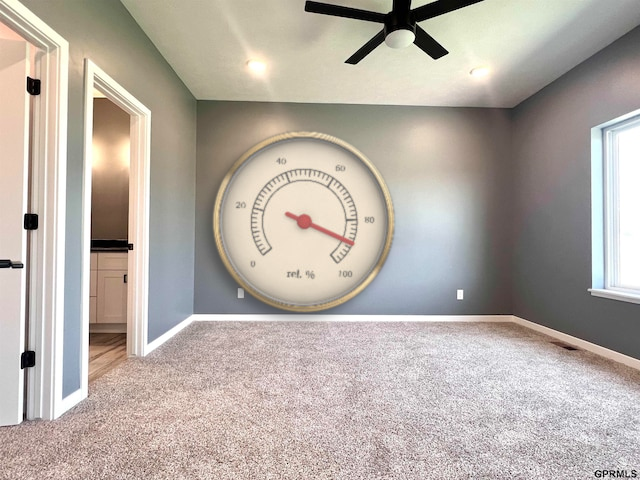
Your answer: 90 %
